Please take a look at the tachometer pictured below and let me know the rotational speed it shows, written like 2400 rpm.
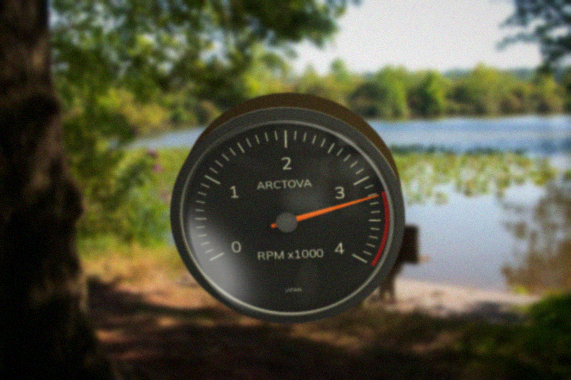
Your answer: 3200 rpm
